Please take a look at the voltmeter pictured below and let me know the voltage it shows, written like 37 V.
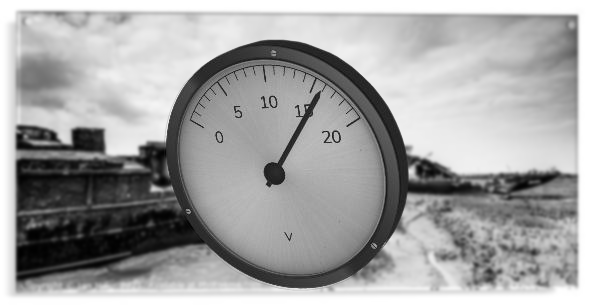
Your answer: 16 V
